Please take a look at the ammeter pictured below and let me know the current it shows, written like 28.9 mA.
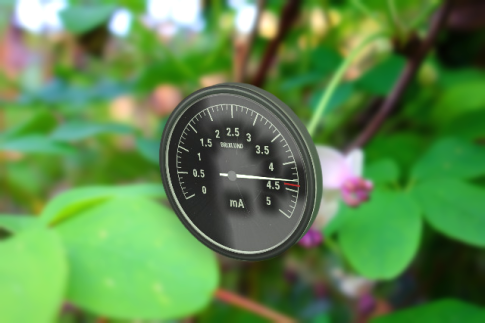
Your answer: 4.3 mA
